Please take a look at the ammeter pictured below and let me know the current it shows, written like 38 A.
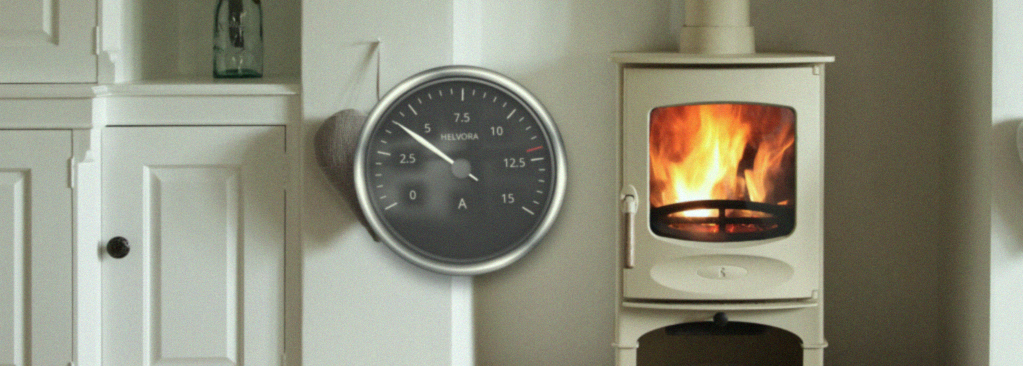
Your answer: 4 A
